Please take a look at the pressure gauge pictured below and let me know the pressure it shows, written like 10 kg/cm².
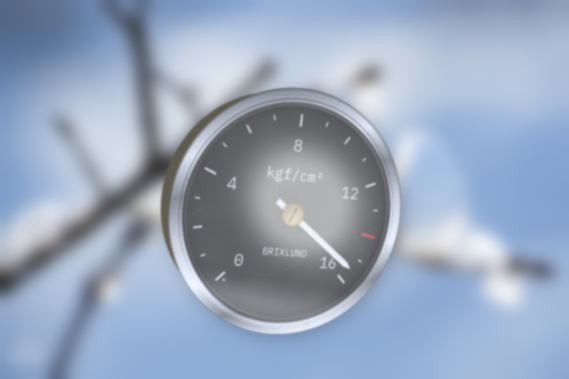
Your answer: 15.5 kg/cm²
